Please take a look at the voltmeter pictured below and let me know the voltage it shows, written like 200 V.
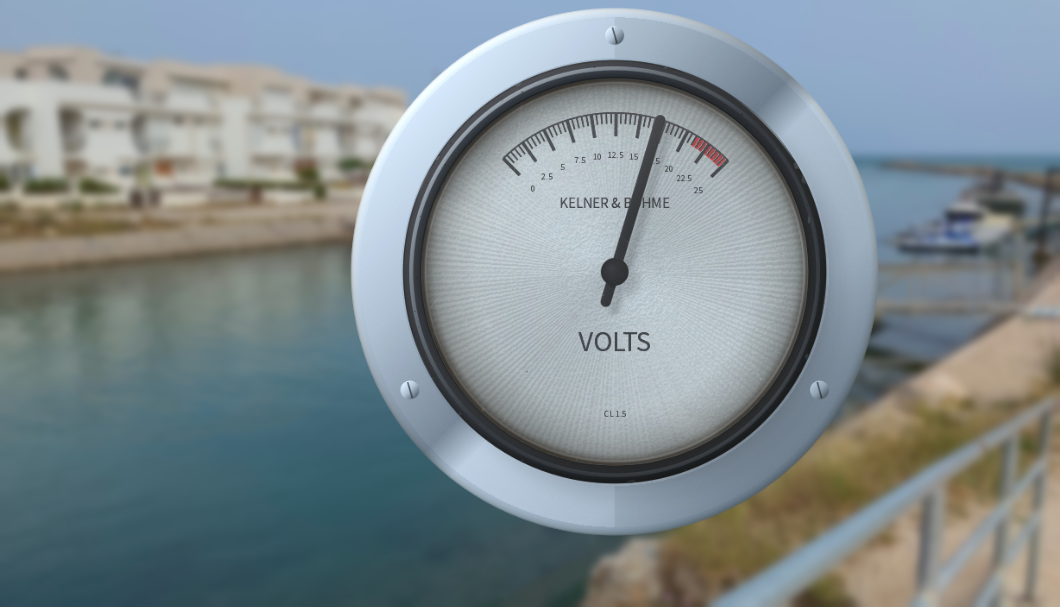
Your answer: 17 V
